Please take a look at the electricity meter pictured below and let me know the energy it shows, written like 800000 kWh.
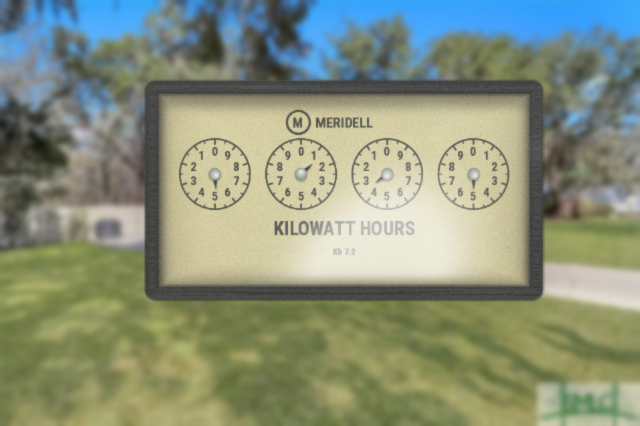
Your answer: 5135 kWh
